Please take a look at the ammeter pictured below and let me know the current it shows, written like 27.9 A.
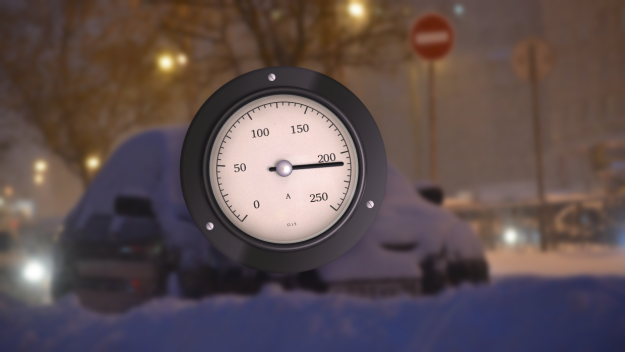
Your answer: 210 A
